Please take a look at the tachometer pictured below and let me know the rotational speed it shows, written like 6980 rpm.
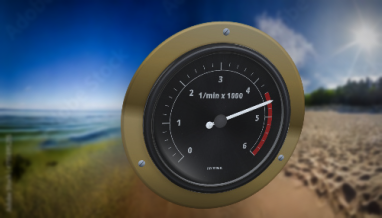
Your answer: 4600 rpm
